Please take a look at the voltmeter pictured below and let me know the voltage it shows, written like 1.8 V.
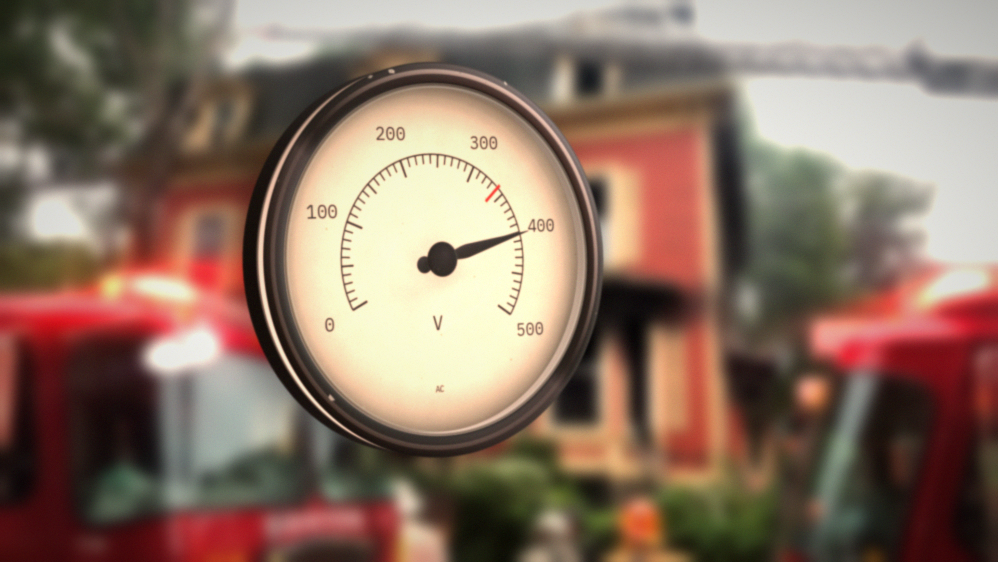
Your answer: 400 V
